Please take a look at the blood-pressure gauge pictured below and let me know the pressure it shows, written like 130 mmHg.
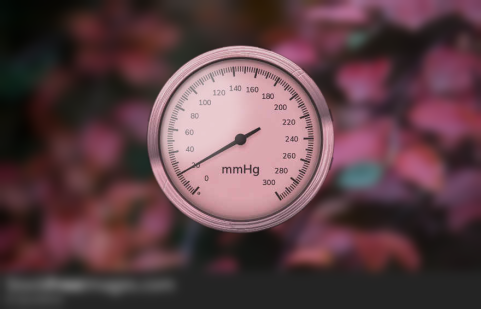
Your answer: 20 mmHg
